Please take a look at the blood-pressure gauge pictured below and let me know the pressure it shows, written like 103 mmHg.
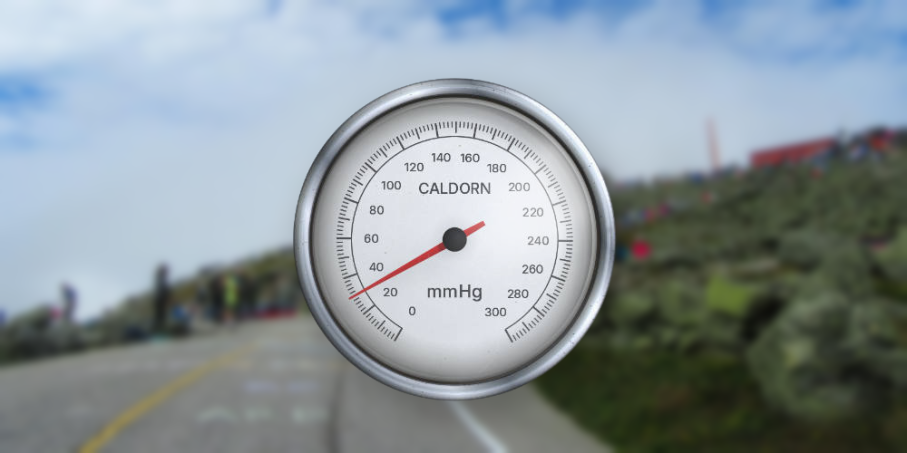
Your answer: 30 mmHg
